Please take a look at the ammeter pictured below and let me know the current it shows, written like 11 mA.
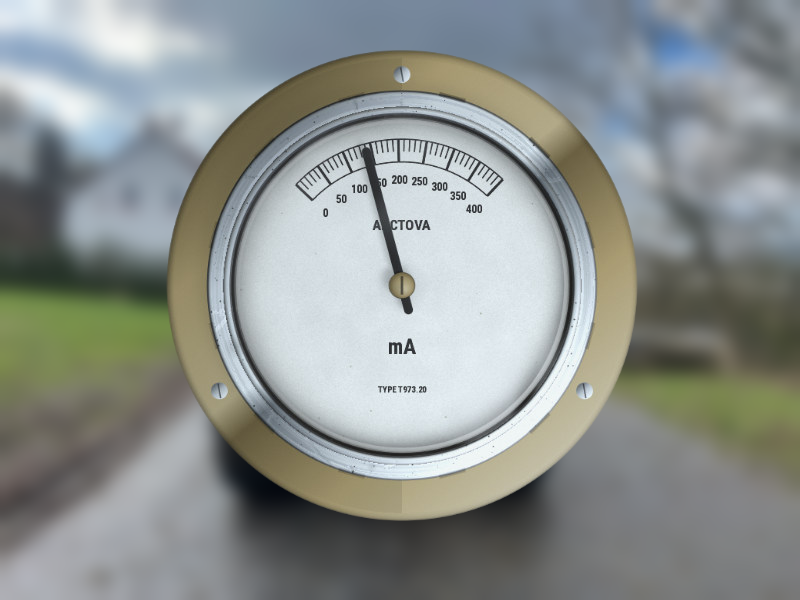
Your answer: 140 mA
